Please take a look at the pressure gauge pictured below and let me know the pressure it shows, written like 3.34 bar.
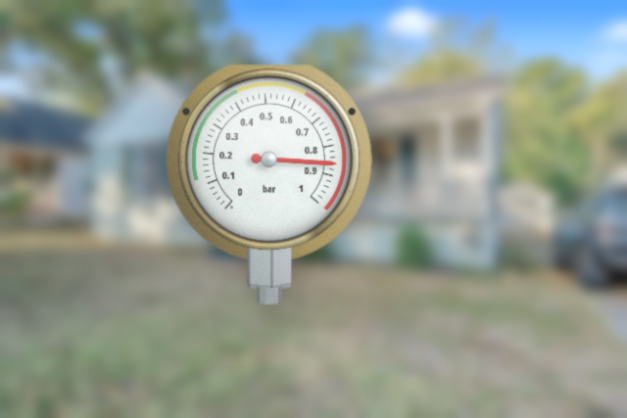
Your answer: 0.86 bar
